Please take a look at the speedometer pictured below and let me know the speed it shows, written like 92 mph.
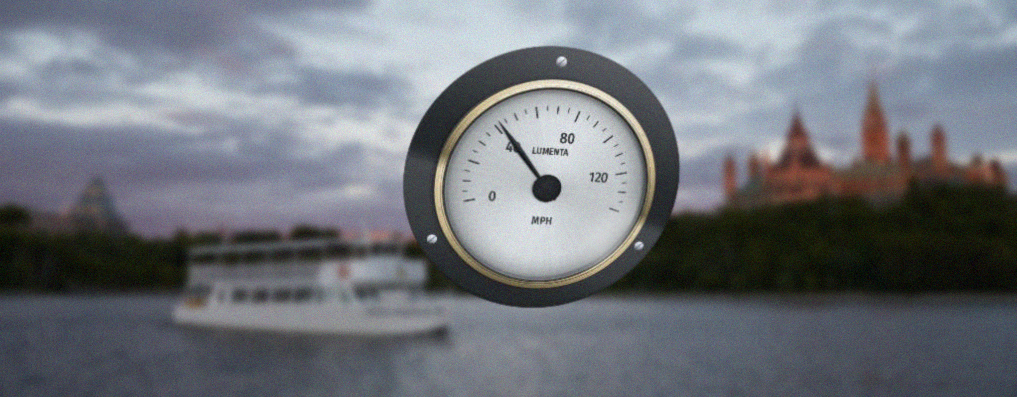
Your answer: 42.5 mph
